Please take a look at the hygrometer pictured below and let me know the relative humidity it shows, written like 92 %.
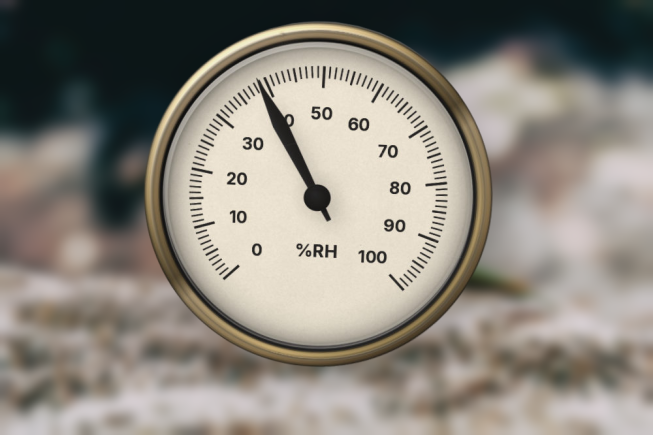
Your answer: 39 %
